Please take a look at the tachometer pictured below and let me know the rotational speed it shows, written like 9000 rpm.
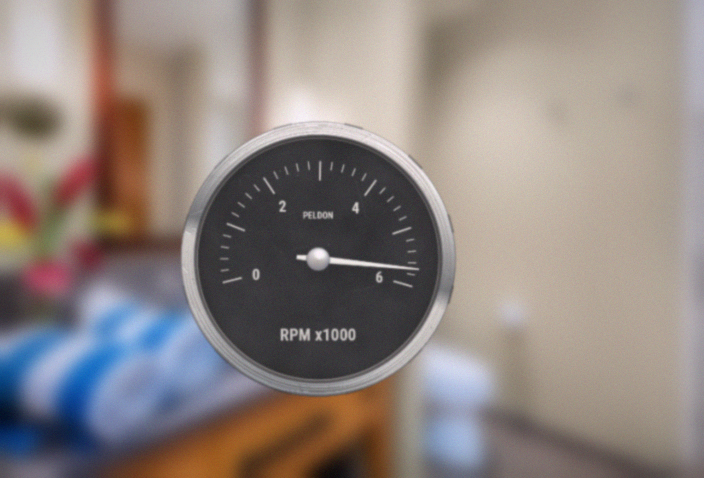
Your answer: 5700 rpm
